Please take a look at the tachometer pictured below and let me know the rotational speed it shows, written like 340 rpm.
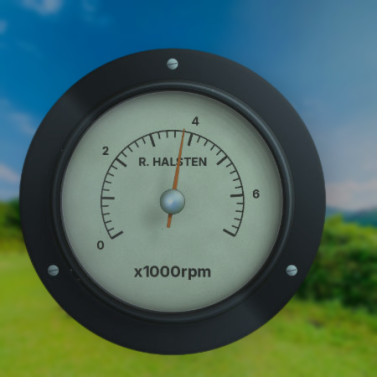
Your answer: 3800 rpm
